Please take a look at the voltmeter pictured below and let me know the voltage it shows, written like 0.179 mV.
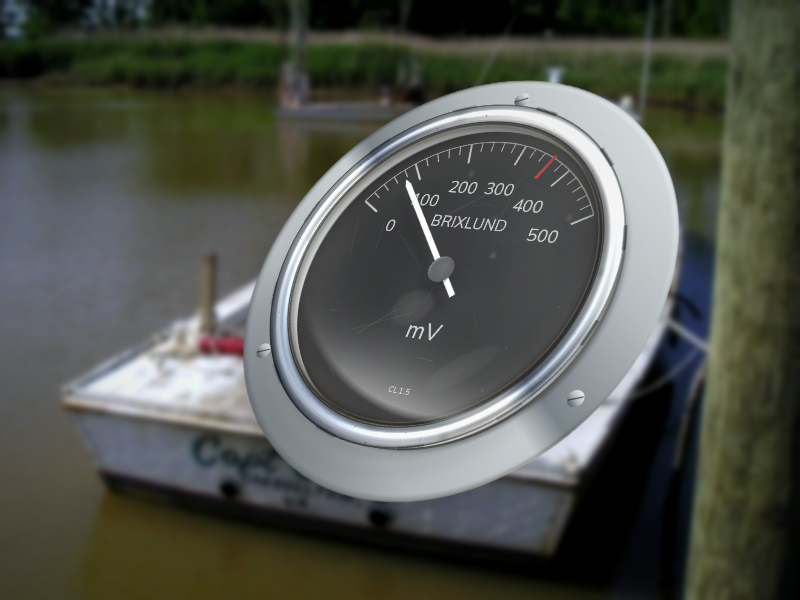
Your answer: 80 mV
